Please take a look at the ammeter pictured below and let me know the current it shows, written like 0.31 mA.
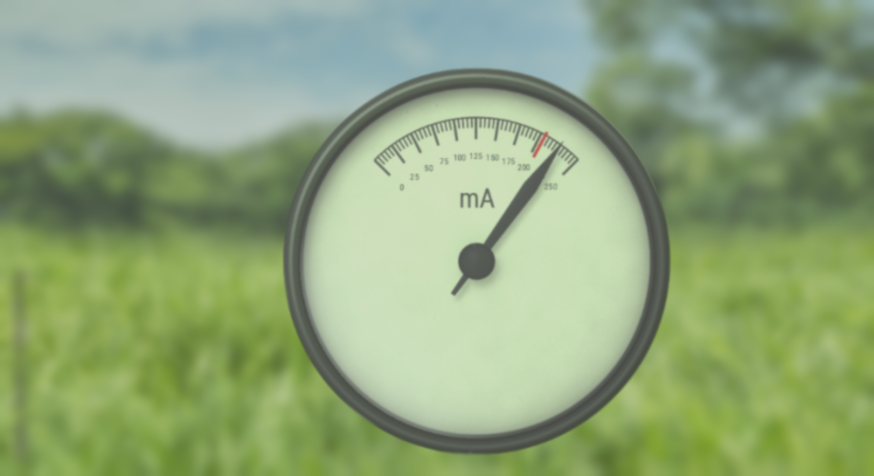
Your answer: 225 mA
